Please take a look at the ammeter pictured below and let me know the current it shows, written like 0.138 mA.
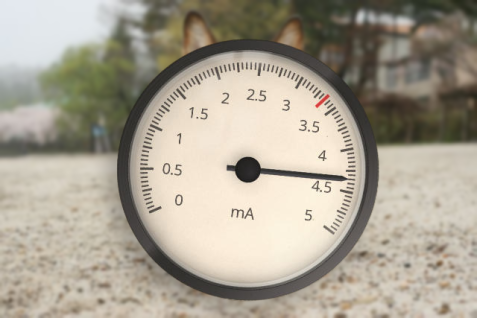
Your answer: 4.35 mA
